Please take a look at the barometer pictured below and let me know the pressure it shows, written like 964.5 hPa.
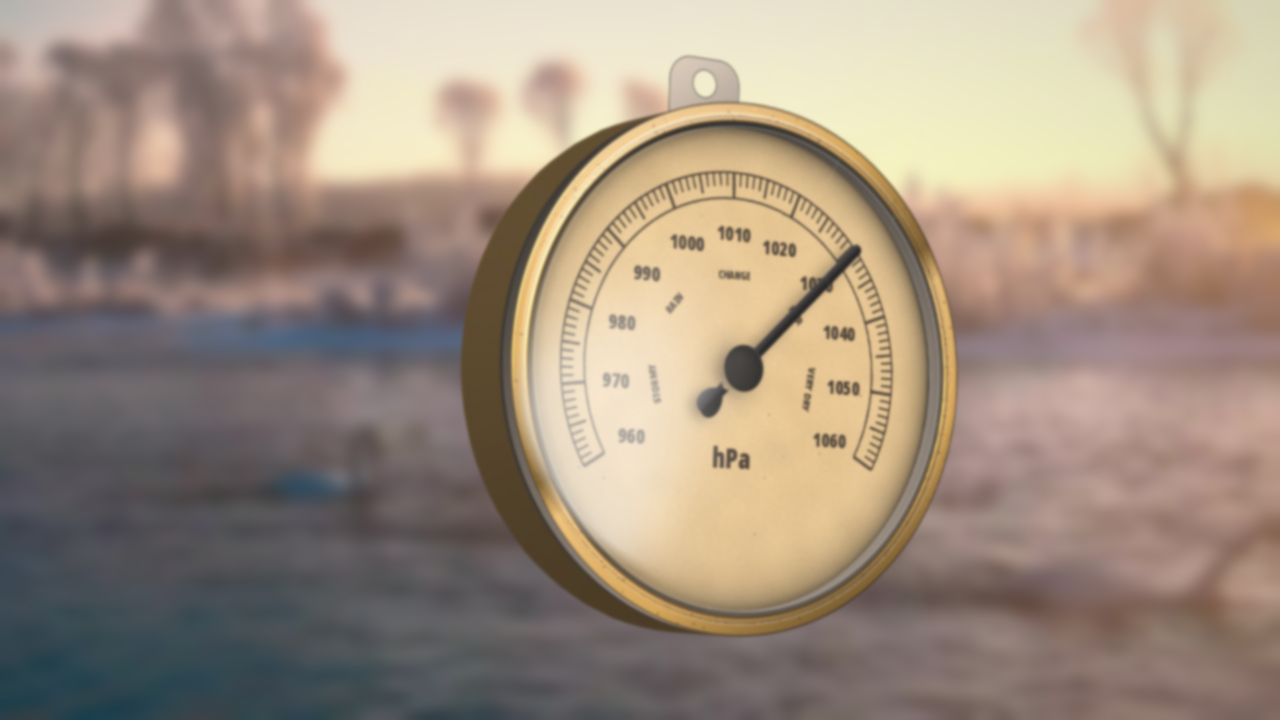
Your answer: 1030 hPa
